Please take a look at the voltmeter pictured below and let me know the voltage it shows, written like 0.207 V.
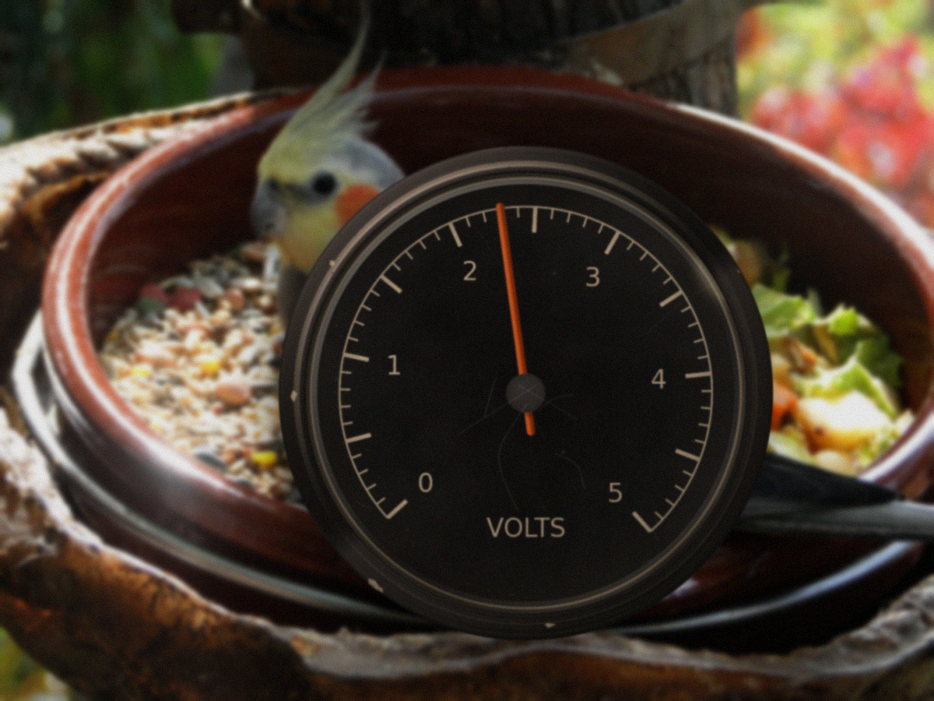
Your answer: 2.3 V
